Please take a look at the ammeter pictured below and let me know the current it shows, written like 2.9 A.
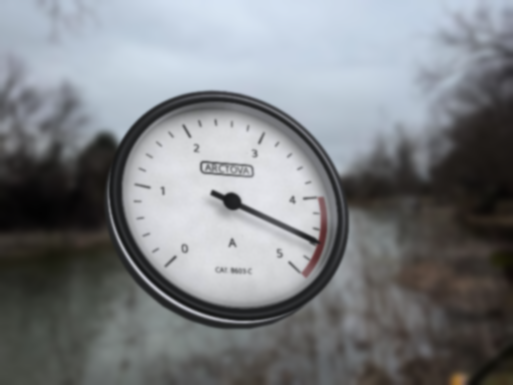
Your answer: 4.6 A
